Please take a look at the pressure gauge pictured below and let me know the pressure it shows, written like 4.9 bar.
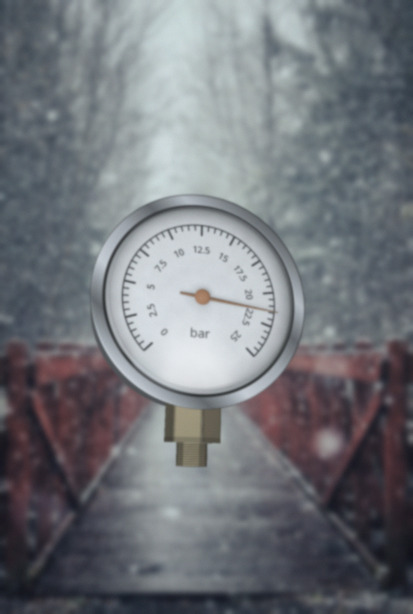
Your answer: 21.5 bar
